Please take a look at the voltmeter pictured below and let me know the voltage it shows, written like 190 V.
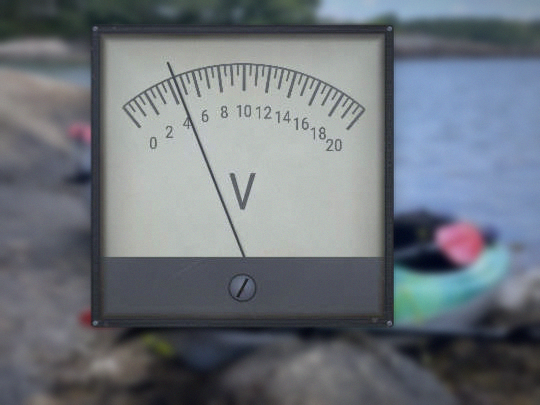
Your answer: 4.5 V
